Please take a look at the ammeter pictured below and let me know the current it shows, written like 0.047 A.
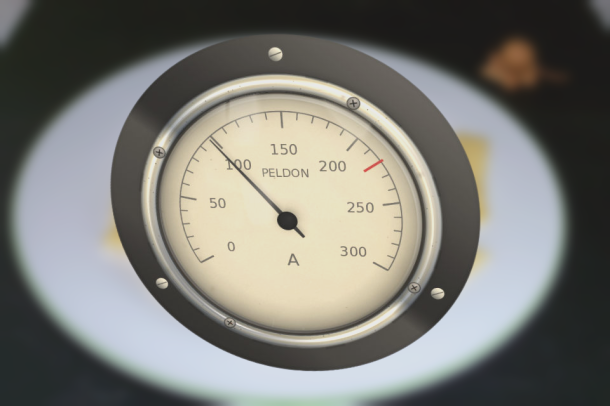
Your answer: 100 A
